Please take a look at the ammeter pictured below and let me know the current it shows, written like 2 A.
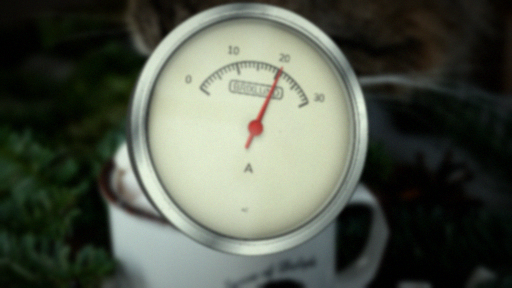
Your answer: 20 A
